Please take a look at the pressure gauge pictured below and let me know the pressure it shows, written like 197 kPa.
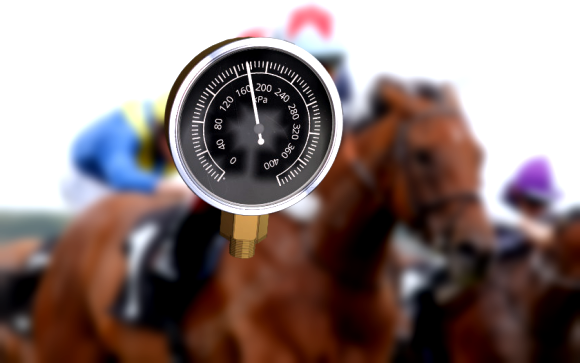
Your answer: 175 kPa
